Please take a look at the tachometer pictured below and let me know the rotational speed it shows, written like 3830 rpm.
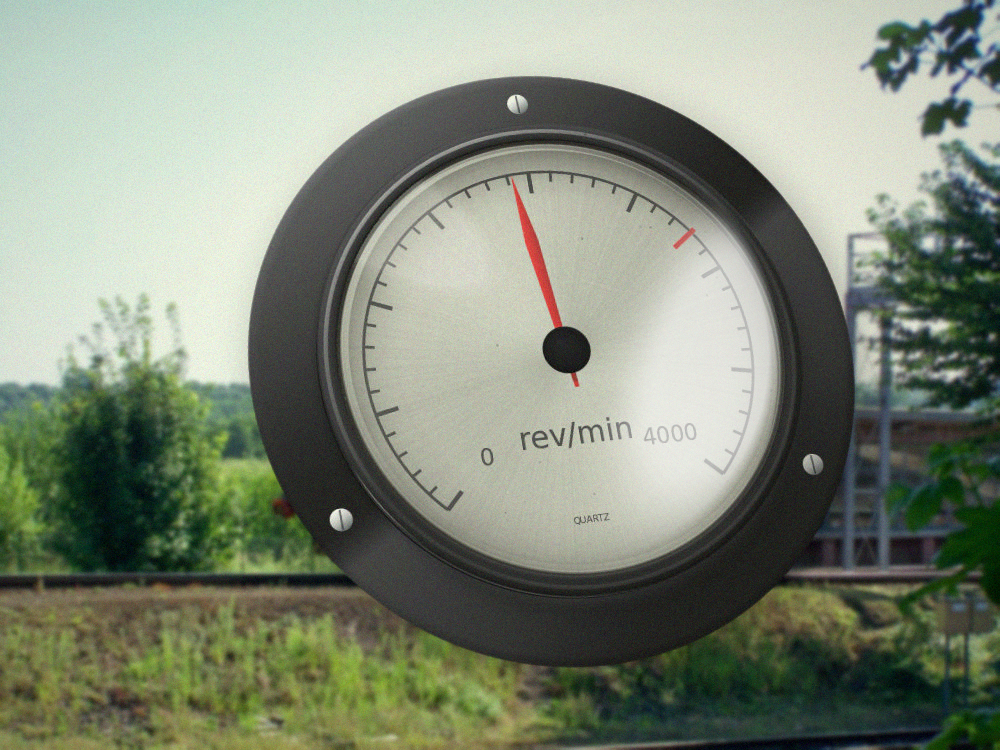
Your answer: 1900 rpm
